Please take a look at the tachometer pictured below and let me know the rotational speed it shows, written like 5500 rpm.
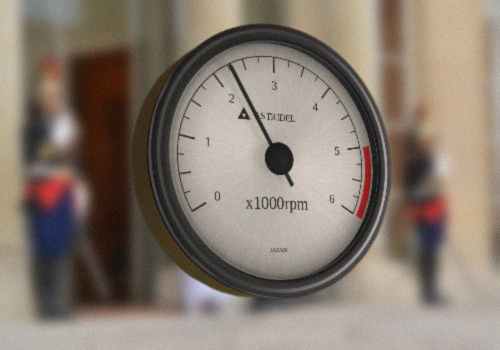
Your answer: 2250 rpm
